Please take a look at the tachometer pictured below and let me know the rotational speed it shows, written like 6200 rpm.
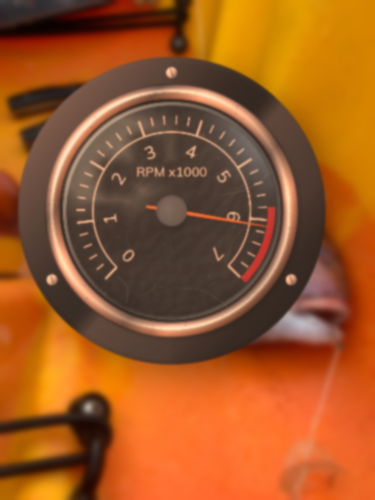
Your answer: 6100 rpm
